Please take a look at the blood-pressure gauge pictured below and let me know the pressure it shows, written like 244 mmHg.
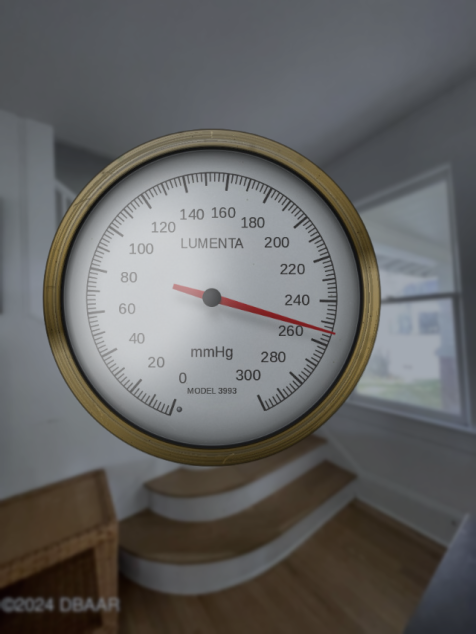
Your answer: 254 mmHg
